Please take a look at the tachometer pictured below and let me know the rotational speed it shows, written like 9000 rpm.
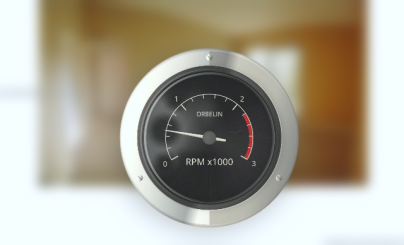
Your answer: 500 rpm
